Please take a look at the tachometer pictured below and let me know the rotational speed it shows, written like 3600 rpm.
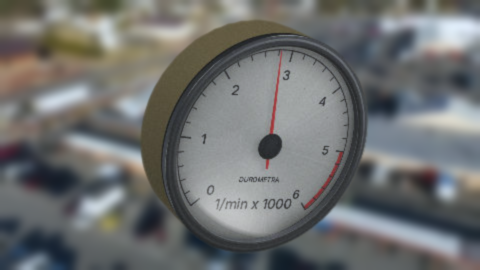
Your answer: 2800 rpm
